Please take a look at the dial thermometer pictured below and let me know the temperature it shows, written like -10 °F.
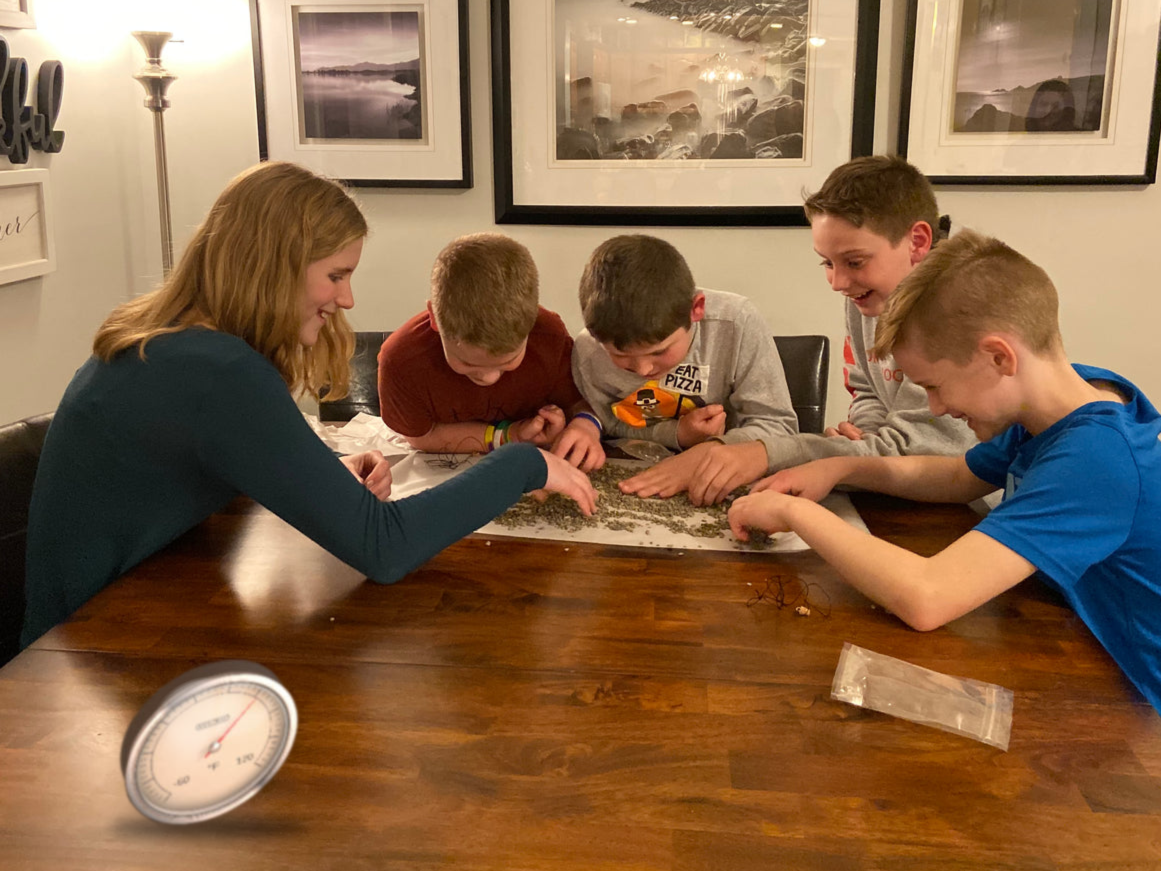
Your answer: 60 °F
